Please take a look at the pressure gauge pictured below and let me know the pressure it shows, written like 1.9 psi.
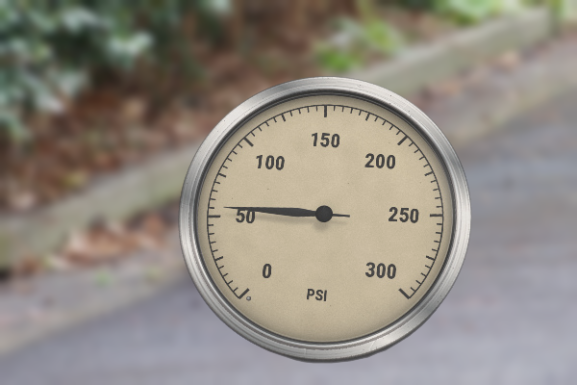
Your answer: 55 psi
